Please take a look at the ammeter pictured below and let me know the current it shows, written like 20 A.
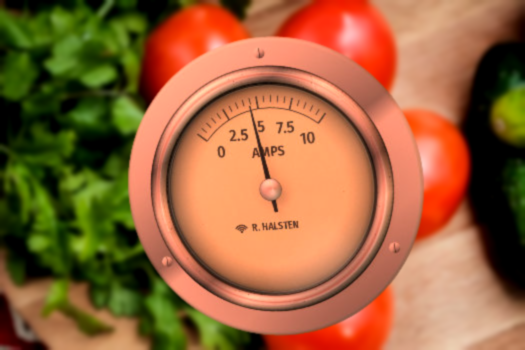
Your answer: 4.5 A
